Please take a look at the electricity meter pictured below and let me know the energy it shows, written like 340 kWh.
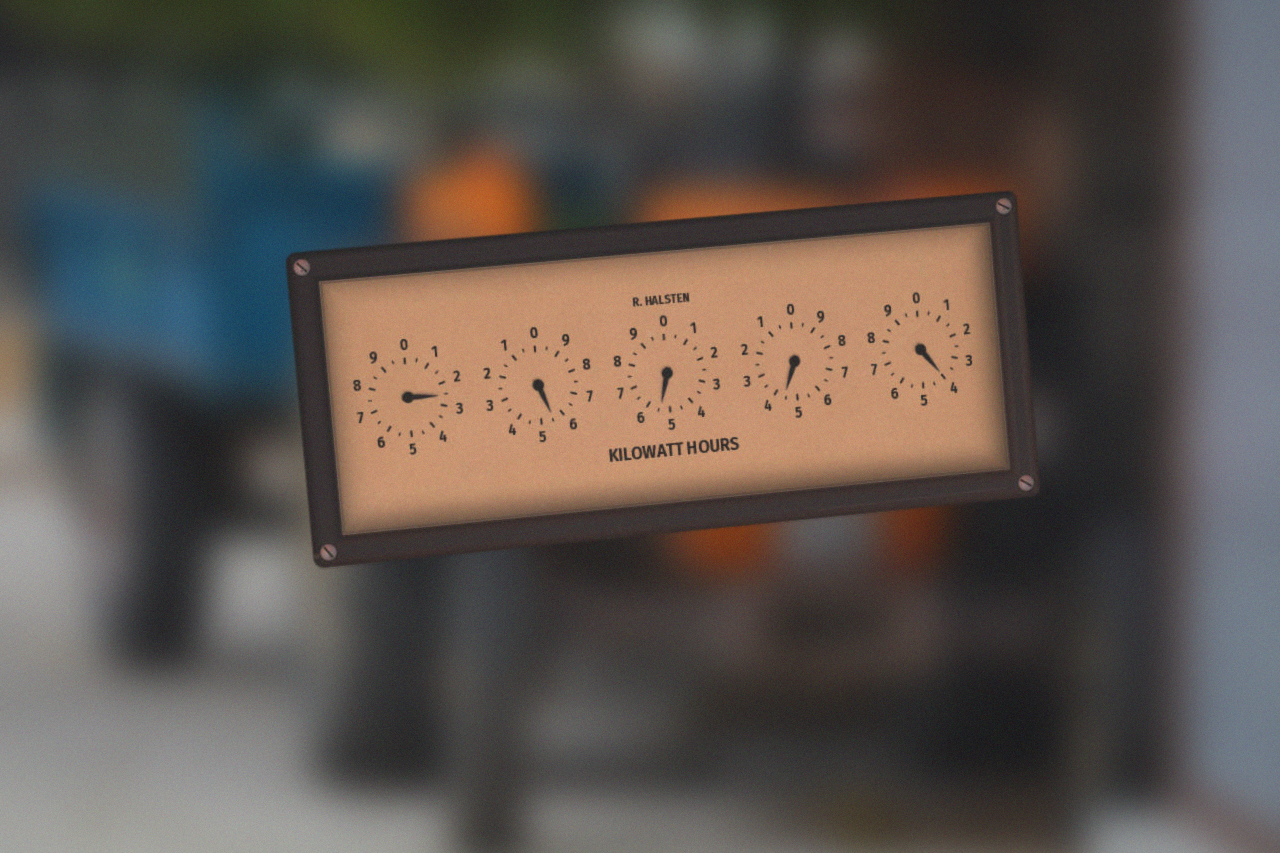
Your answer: 25544 kWh
